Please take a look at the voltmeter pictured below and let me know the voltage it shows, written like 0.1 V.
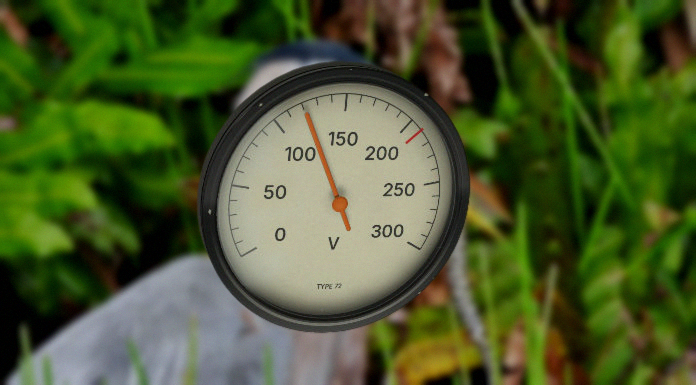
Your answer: 120 V
